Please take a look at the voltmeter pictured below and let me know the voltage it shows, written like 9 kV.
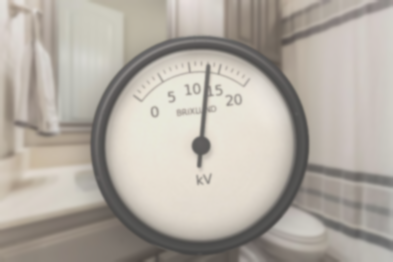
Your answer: 13 kV
